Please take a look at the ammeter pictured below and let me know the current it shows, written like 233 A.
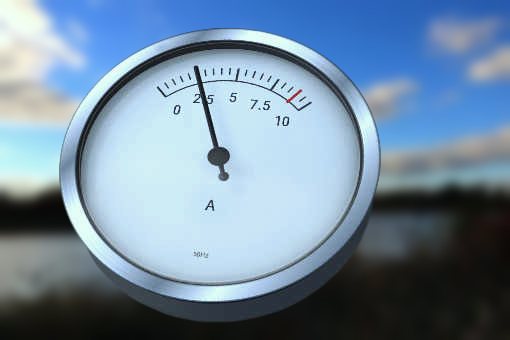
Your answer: 2.5 A
